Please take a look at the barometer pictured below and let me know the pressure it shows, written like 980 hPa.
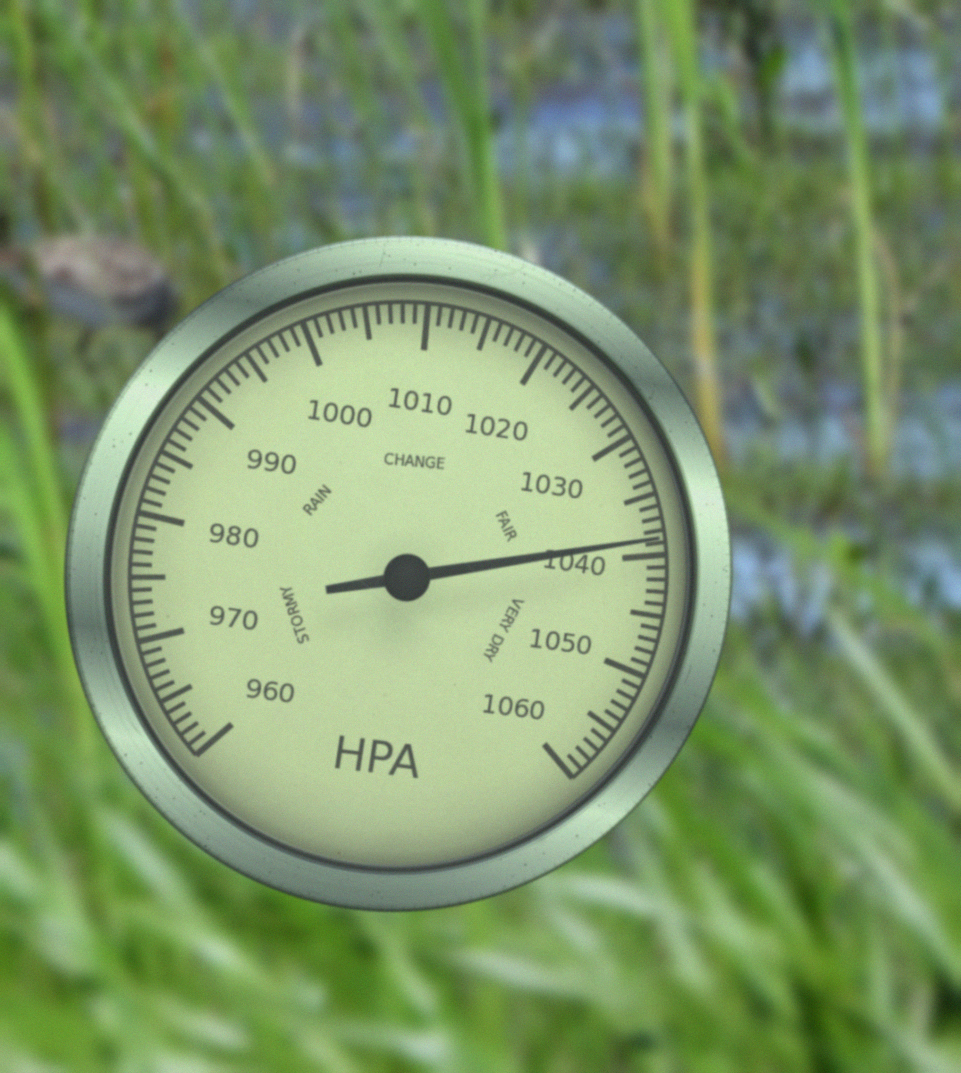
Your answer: 1038.5 hPa
